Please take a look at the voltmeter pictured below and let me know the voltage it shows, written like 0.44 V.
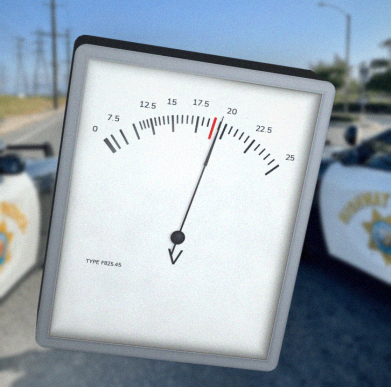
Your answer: 19.5 V
